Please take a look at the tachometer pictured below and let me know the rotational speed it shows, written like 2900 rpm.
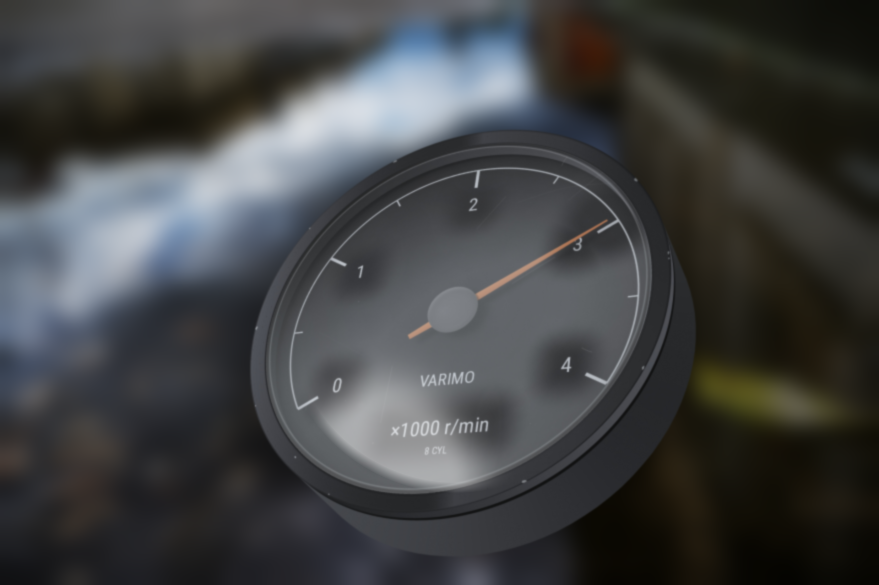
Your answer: 3000 rpm
